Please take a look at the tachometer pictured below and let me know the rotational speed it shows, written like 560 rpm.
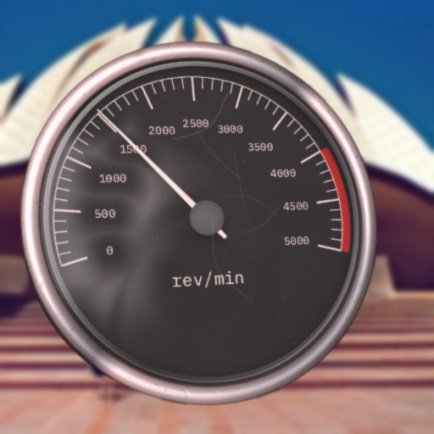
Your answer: 1500 rpm
